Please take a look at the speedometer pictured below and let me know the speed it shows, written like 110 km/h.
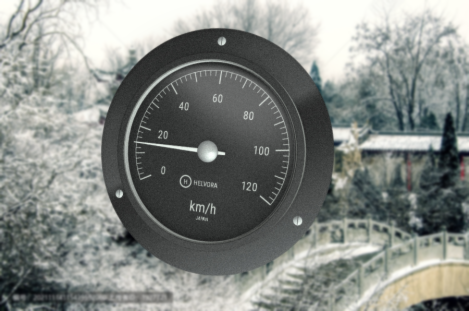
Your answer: 14 km/h
